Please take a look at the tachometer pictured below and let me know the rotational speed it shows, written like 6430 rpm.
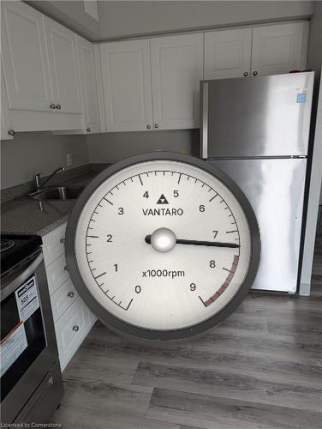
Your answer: 7400 rpm
